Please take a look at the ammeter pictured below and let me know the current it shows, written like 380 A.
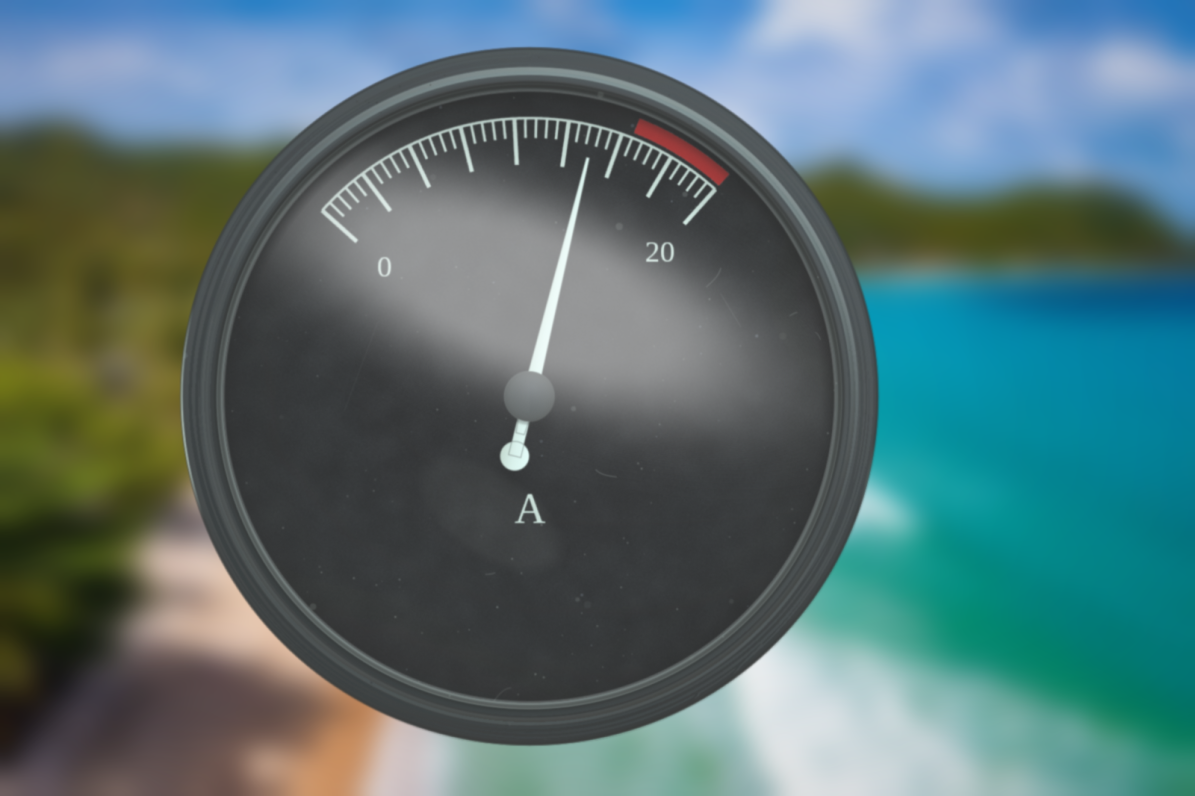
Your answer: 13.75 A
